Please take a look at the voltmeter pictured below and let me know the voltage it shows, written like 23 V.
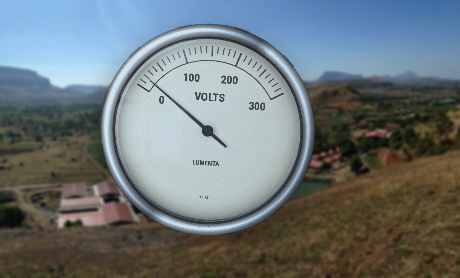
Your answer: 20 V
